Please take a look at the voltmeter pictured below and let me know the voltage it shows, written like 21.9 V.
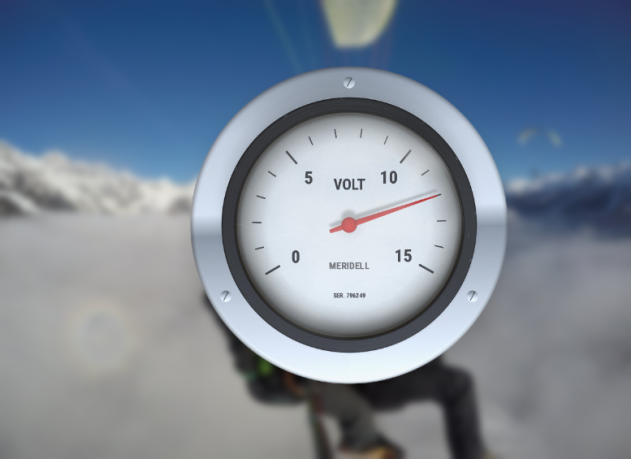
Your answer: 12 V
